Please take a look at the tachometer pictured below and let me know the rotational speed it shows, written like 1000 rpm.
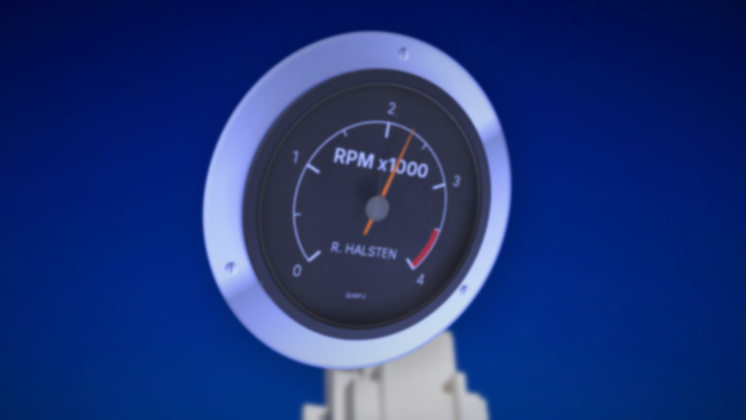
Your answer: 2250 rpm
